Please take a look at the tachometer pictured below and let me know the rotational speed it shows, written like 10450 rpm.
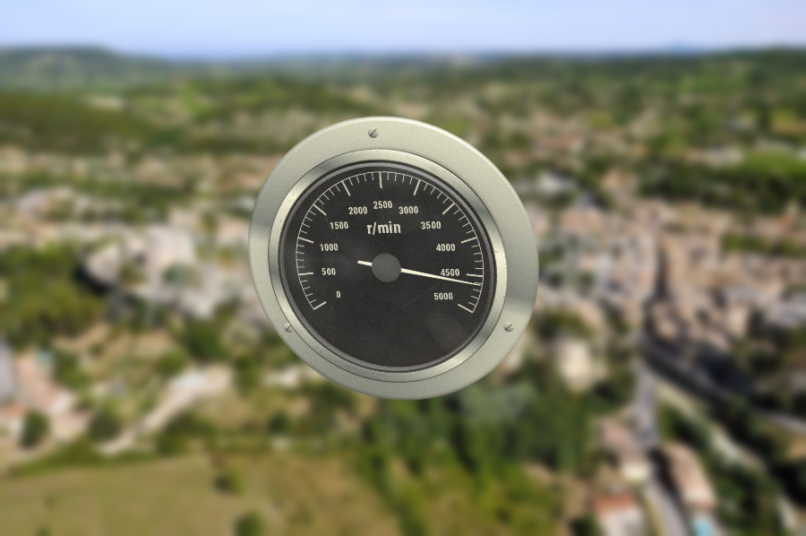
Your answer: 4600 rpm
